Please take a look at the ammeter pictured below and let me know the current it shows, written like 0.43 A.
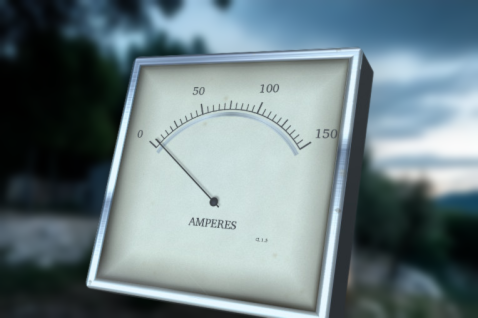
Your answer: 5 A
